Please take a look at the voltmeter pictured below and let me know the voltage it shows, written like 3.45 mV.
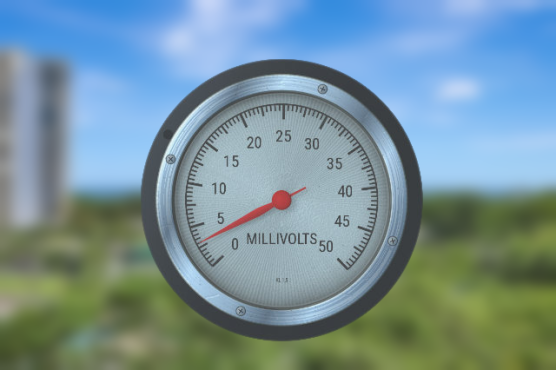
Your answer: 3 mV
